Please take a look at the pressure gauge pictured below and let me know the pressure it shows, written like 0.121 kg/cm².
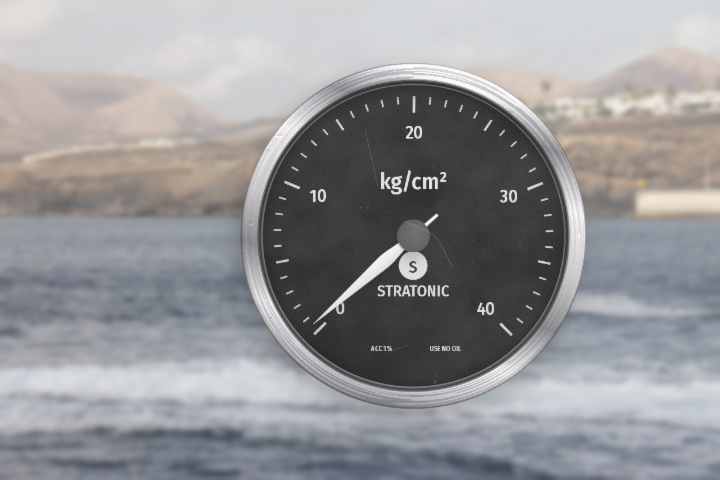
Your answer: 0.5 kg/cm²
